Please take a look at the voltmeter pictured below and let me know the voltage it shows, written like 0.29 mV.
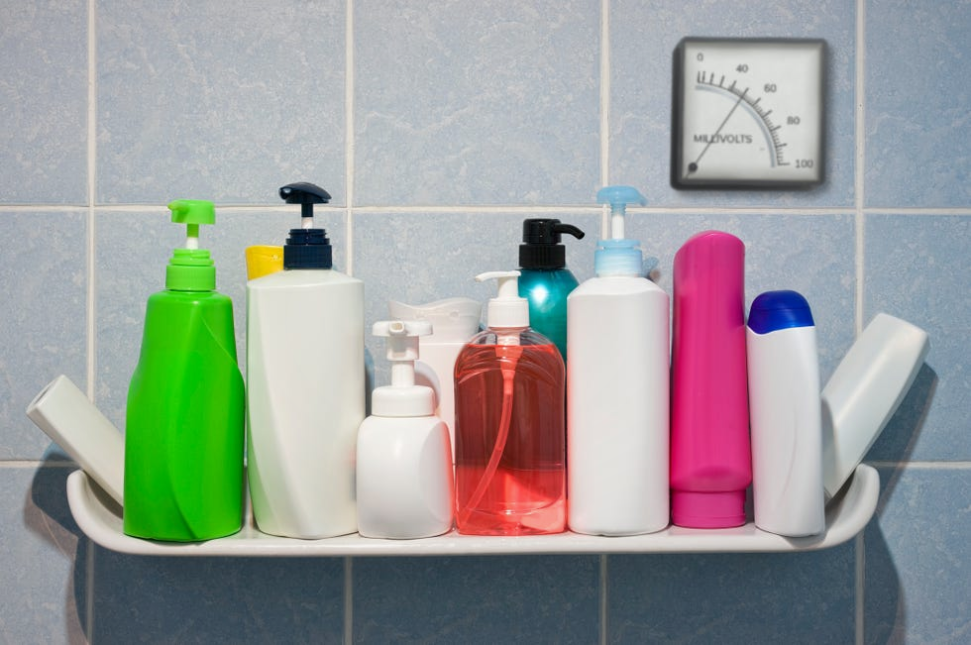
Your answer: 50 mV
